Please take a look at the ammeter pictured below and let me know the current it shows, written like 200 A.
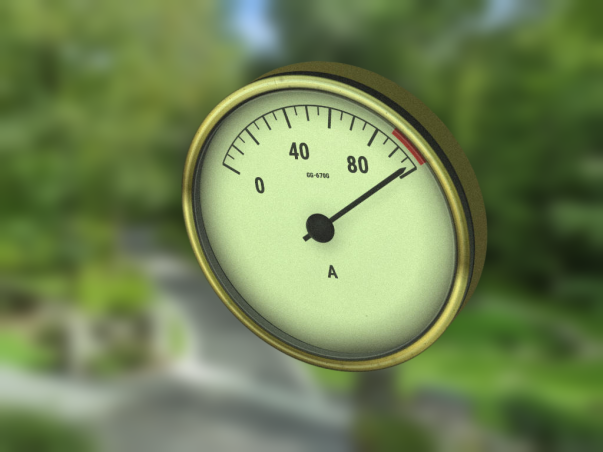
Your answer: 97.5 A
